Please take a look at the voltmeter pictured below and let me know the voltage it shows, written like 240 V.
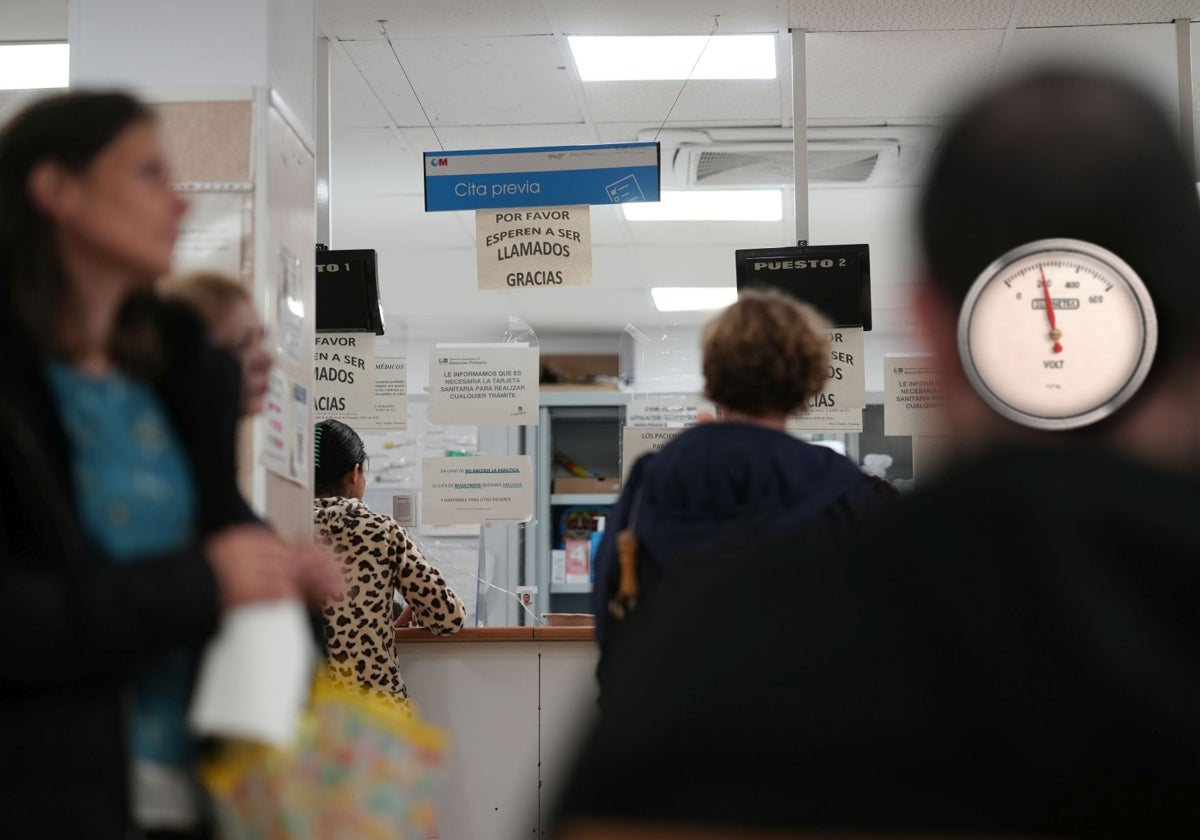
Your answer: 200 V
